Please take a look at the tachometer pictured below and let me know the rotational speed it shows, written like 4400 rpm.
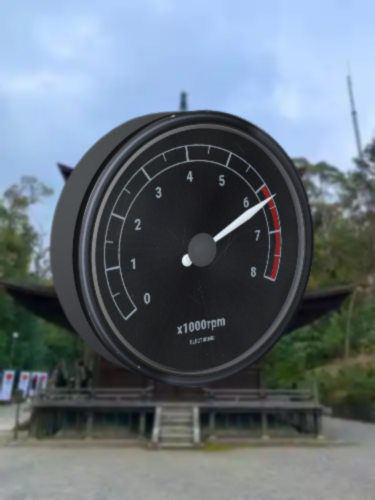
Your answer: 6250 rpm
